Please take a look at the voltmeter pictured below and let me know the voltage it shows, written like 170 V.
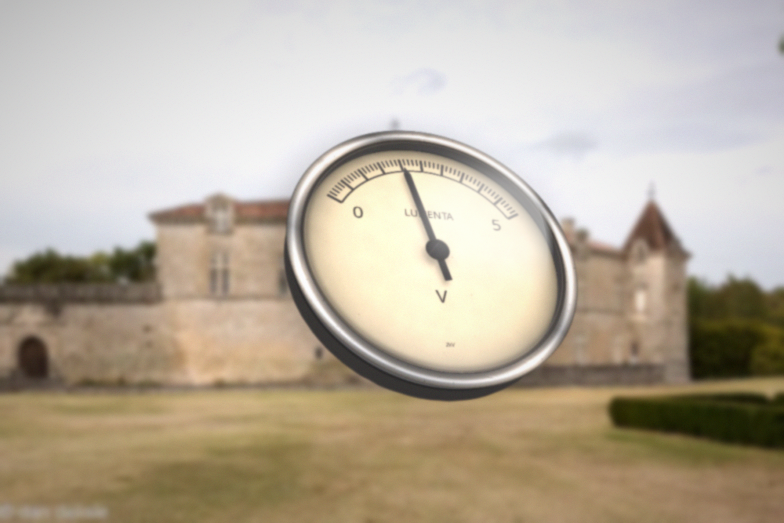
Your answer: 2 V
